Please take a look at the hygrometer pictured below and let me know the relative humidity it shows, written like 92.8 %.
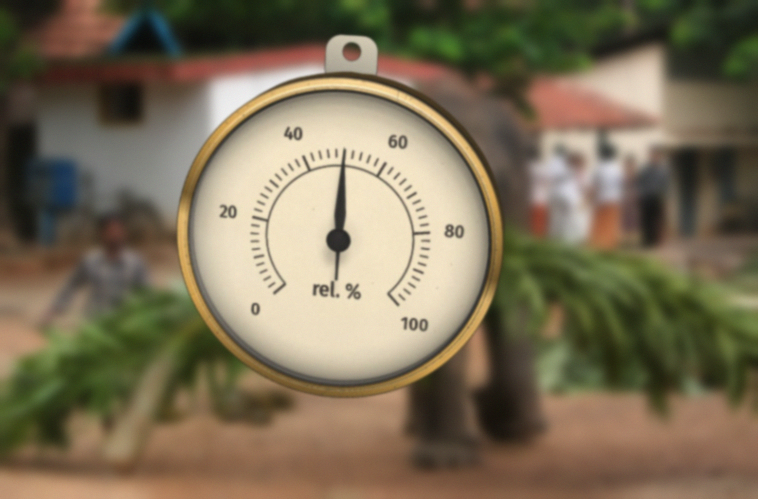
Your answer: 50 %
